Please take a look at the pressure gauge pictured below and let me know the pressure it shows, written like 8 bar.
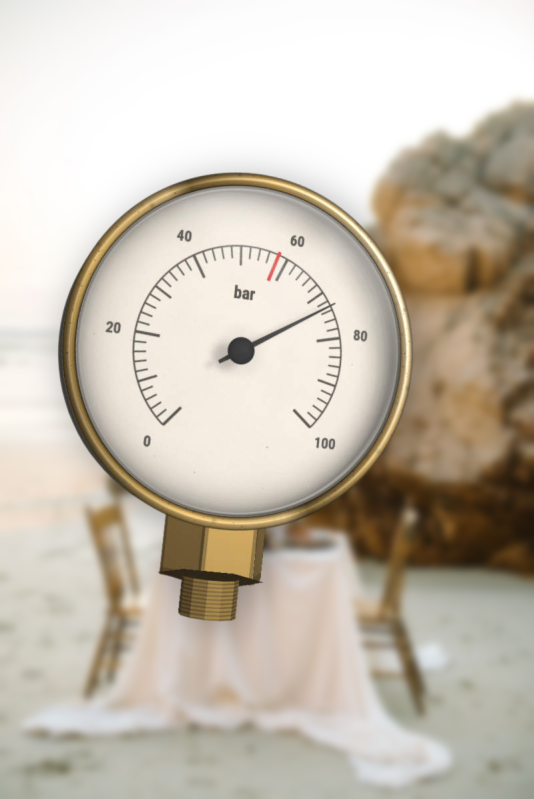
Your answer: 73 bar
